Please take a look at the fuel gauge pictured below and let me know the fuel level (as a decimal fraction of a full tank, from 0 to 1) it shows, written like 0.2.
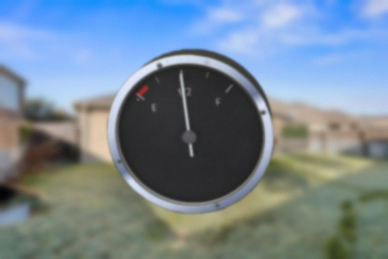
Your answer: 0.5
